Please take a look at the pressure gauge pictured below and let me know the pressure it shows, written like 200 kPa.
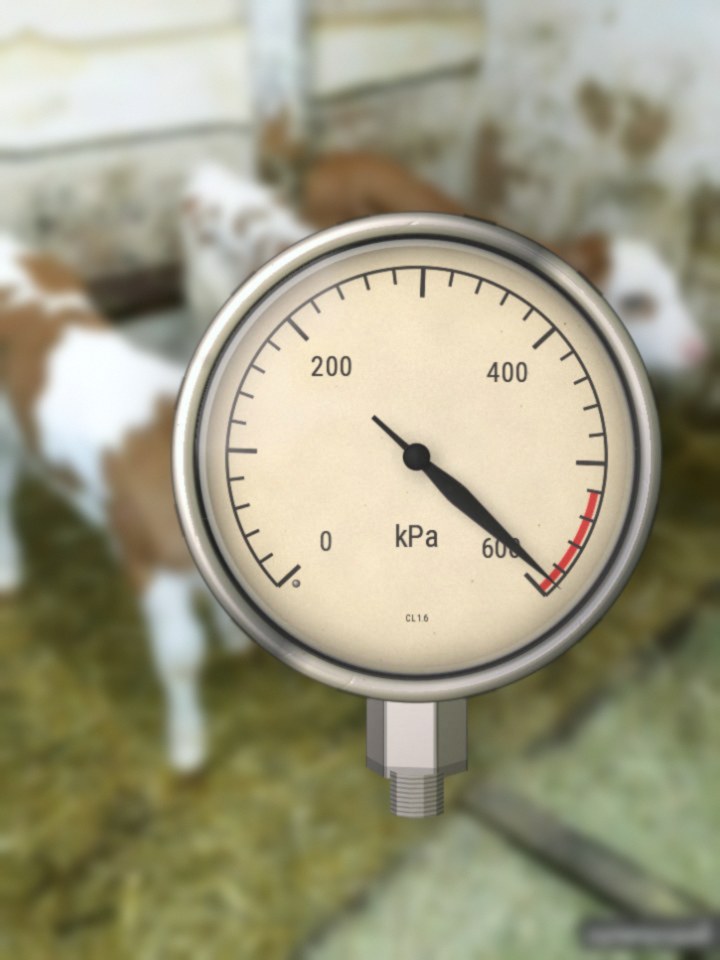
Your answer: 590 kPa
